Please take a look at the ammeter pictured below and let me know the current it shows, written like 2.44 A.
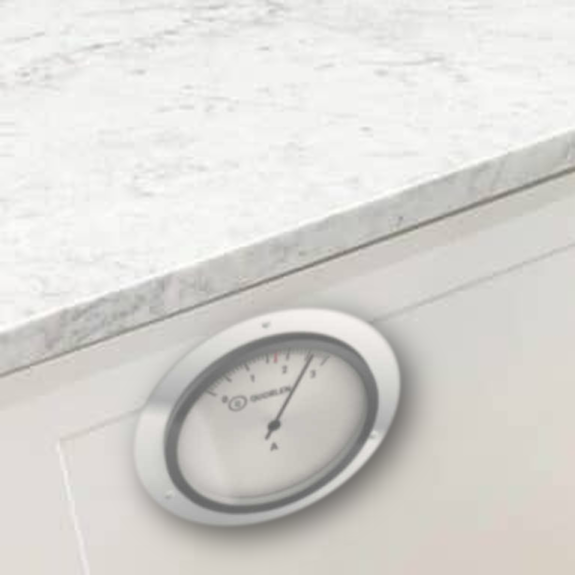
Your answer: 2.5 A
